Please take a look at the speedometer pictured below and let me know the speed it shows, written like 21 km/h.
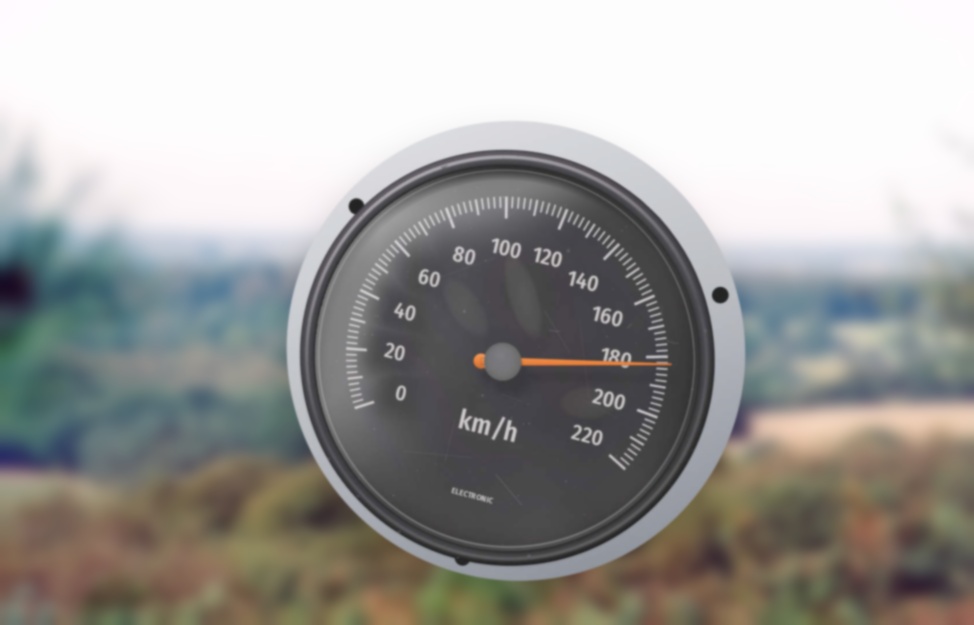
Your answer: 182 km/h
